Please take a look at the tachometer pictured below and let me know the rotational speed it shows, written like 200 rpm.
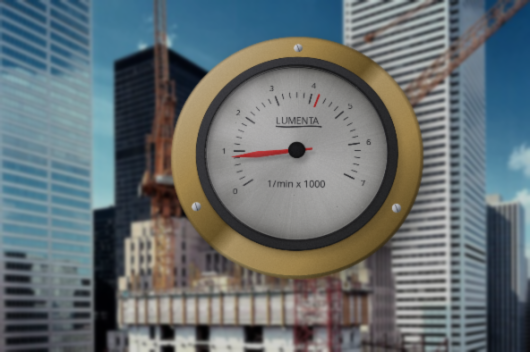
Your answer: 800 rpm
